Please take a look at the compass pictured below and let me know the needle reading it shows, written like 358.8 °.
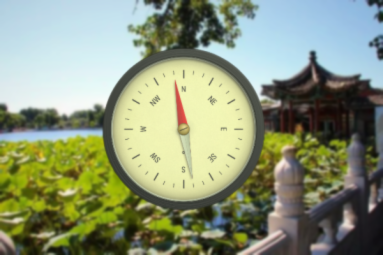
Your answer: 350 °
